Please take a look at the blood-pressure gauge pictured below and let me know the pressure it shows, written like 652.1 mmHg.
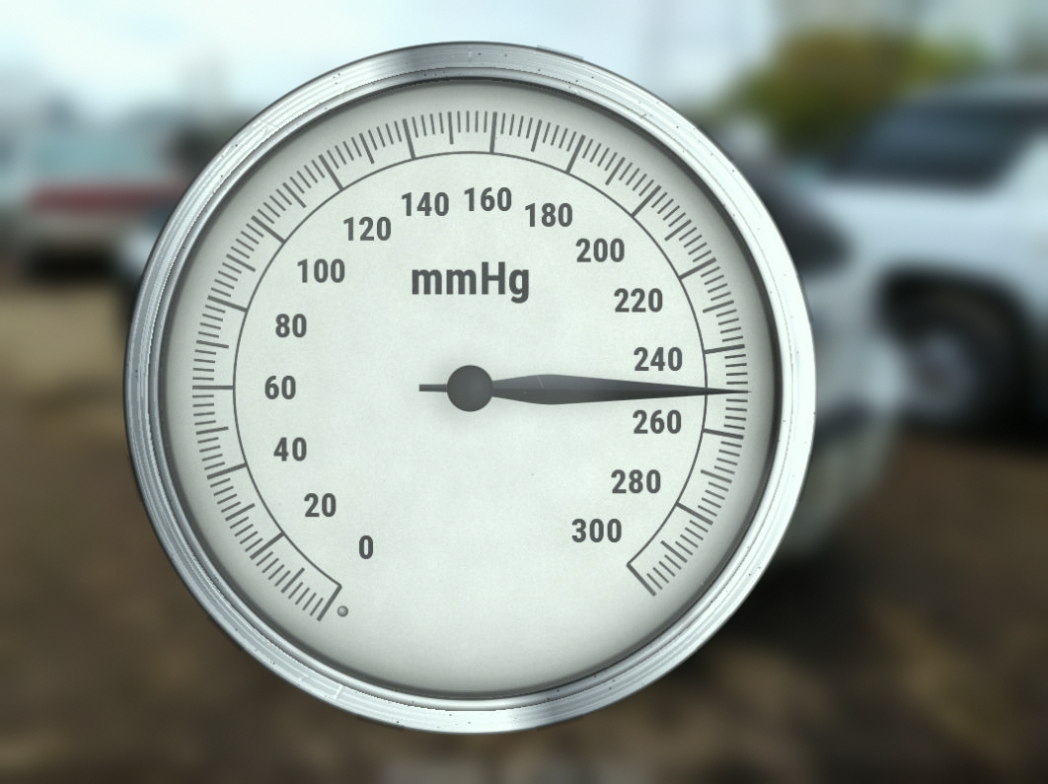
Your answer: 250 mmHg
